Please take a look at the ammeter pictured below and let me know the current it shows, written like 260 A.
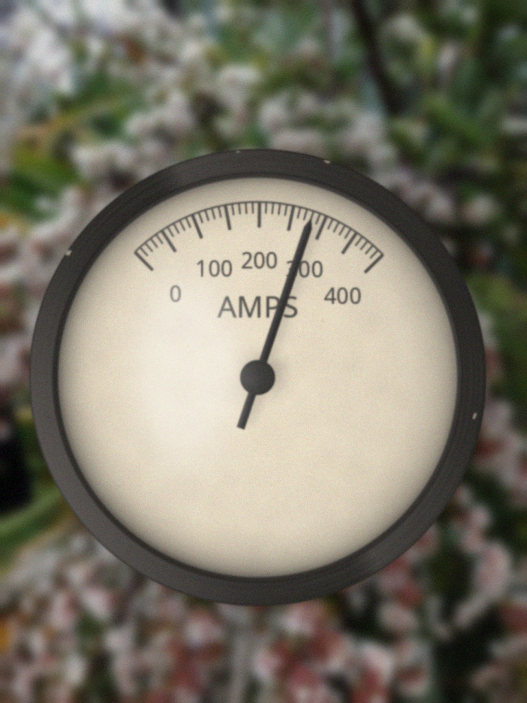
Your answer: 280 A
